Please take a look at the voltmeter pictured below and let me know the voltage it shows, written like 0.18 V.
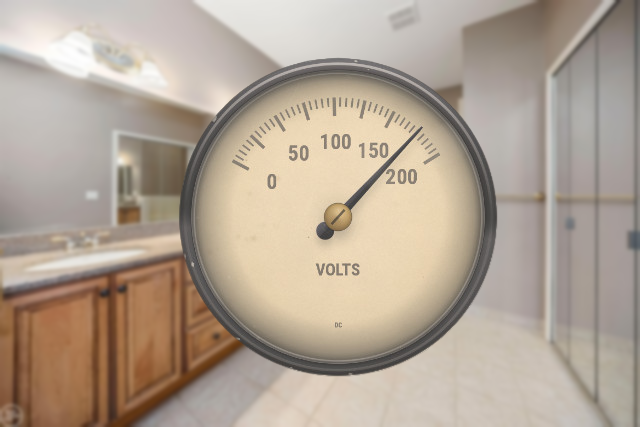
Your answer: 175 V
